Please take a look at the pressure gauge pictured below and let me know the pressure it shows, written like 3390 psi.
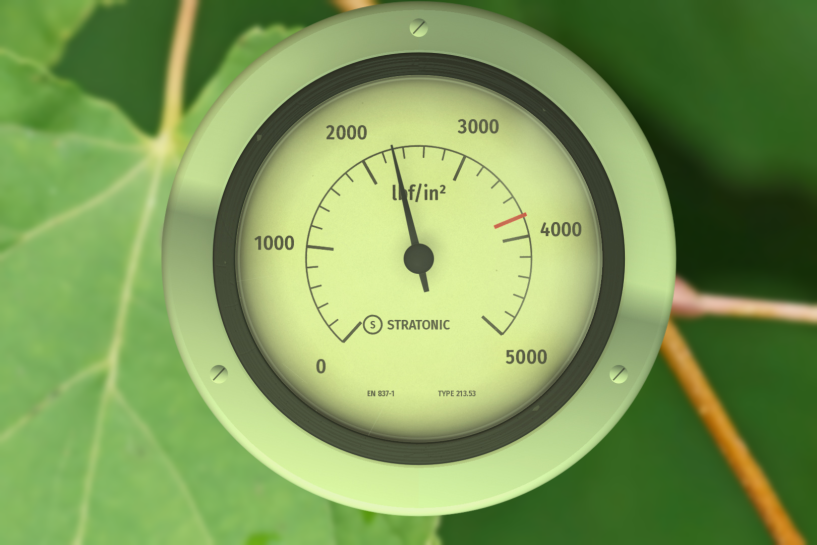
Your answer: 2300 psi
